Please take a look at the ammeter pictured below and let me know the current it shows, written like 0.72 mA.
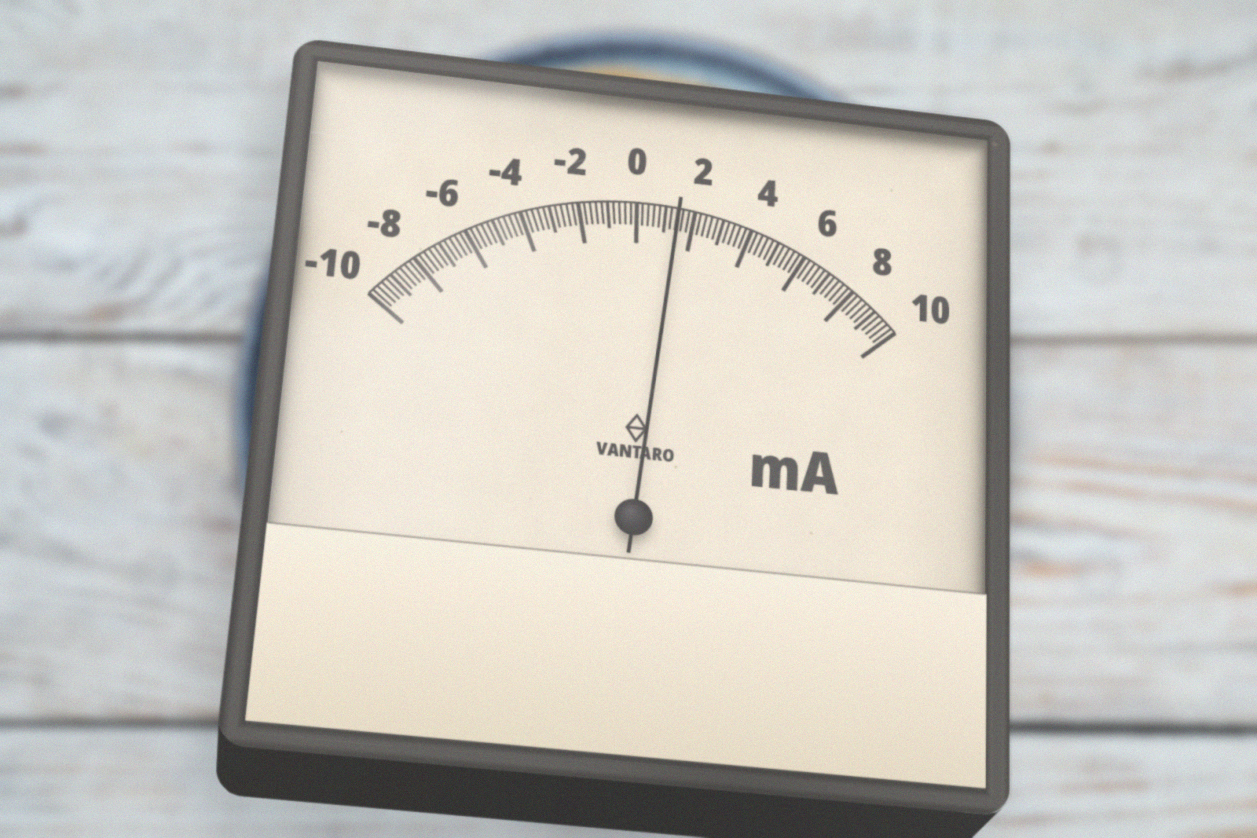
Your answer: 1.4 mA
